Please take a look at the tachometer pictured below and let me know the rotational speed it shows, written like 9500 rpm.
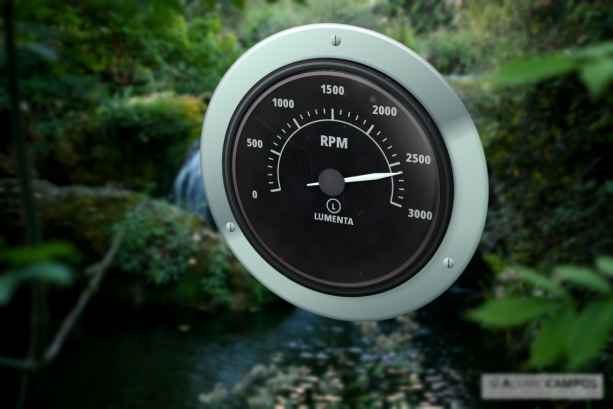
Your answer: 2600 rpm
